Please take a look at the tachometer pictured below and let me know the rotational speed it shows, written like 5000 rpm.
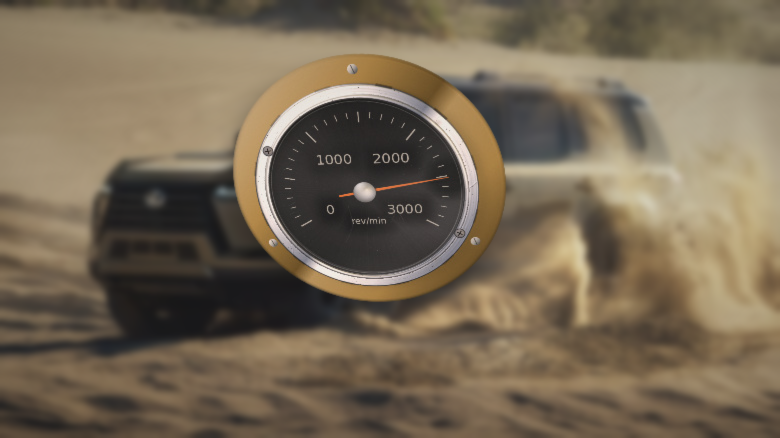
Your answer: 2500 rpm
